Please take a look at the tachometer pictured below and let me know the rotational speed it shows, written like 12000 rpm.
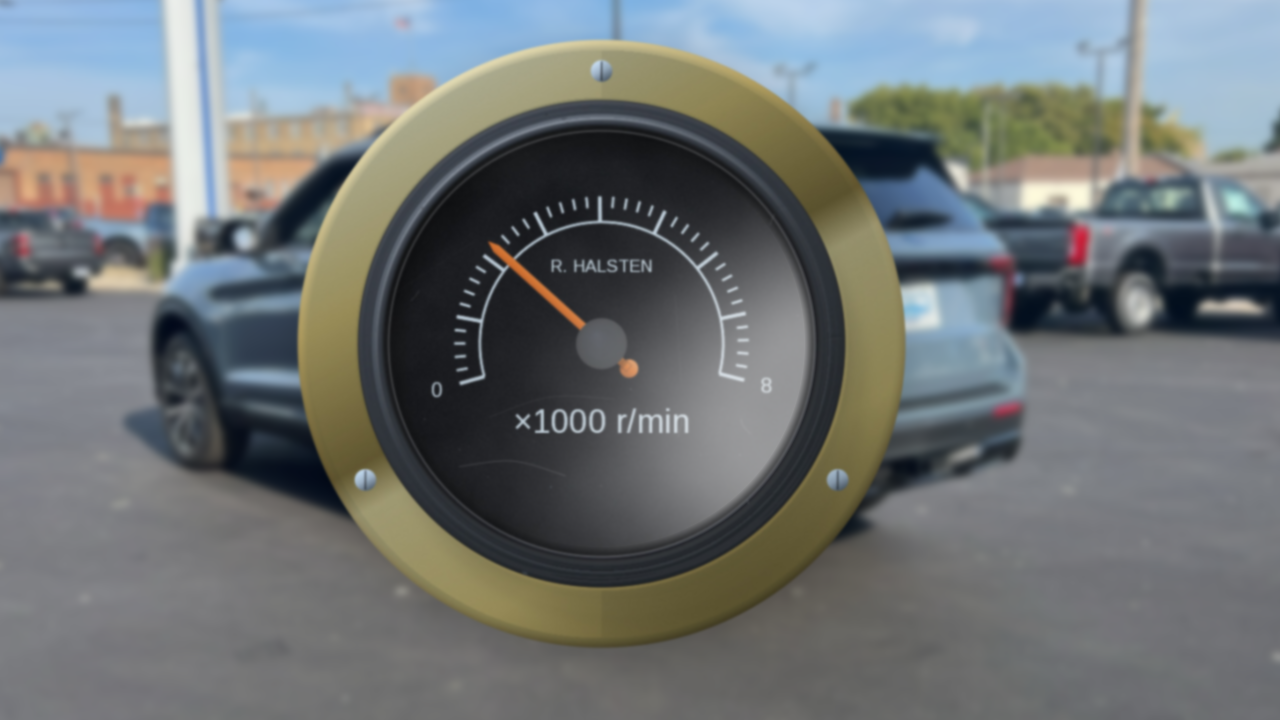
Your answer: 2200 rpm
